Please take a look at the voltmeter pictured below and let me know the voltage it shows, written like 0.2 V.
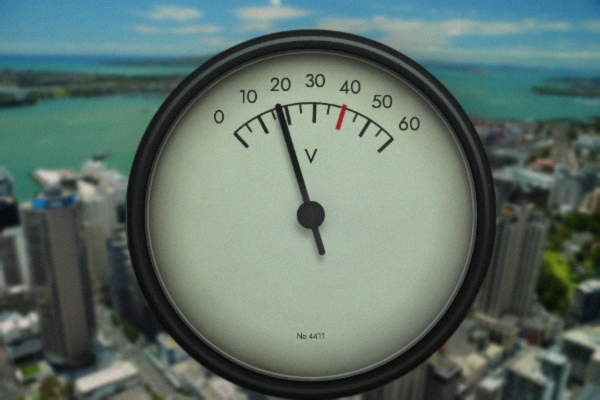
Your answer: 17.5 V
